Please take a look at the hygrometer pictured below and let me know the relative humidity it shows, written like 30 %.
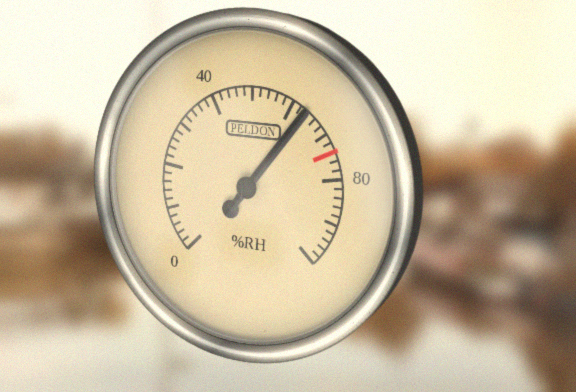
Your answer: 64 %
